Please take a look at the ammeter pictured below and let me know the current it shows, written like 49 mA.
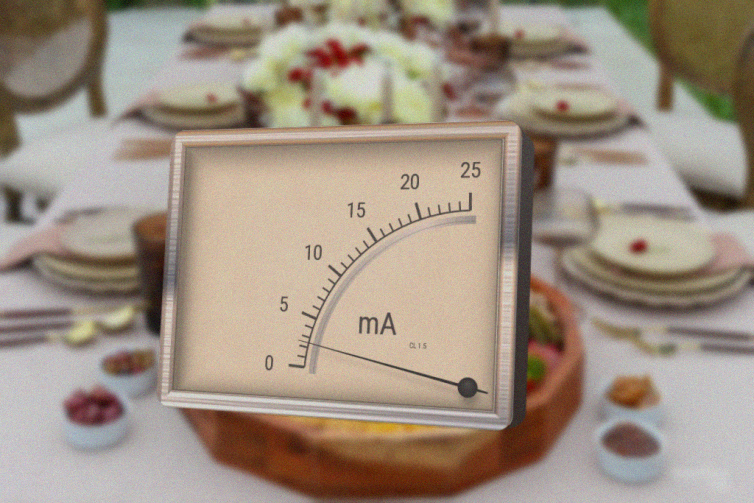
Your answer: 2.5 mA
